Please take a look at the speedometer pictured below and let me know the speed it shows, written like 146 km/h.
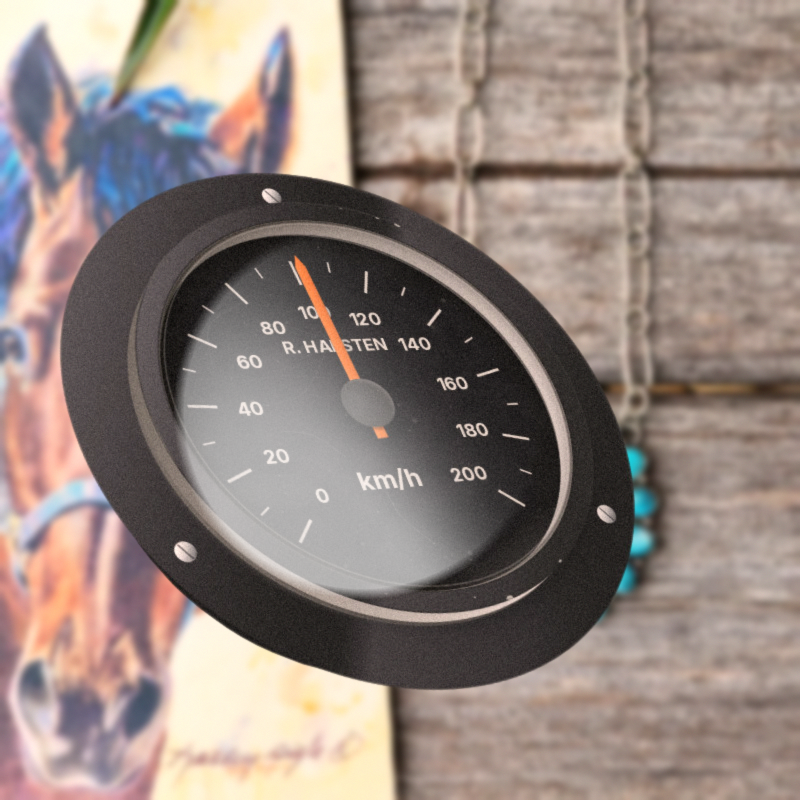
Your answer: 100 km/h
